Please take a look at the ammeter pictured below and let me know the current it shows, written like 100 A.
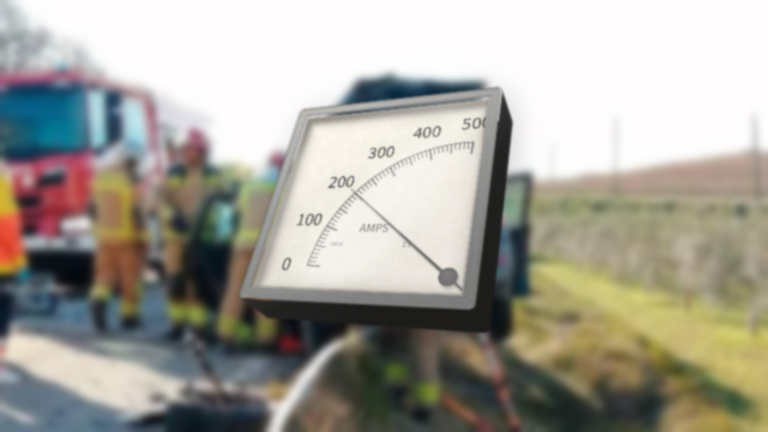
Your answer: 200 A
